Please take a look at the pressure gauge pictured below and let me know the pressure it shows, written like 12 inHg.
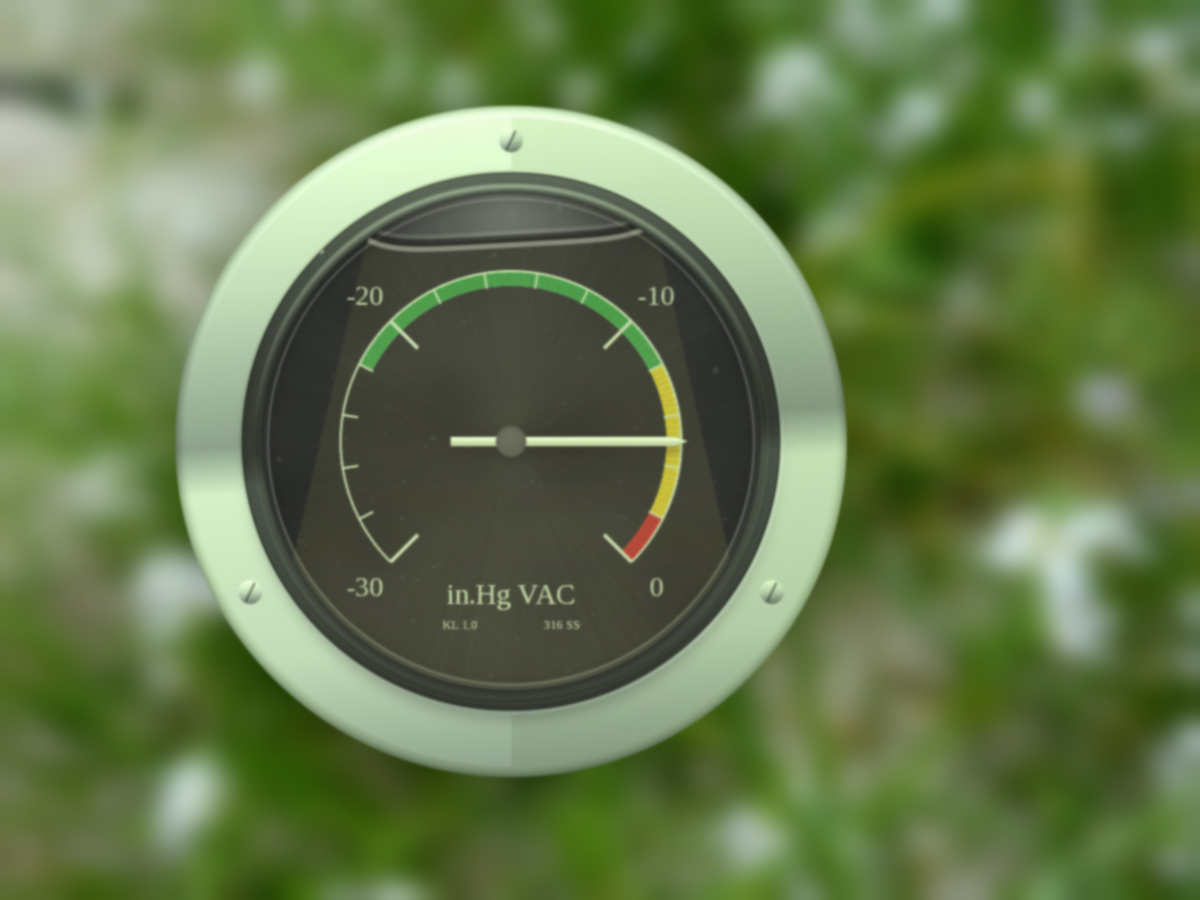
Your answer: -5 inHg
